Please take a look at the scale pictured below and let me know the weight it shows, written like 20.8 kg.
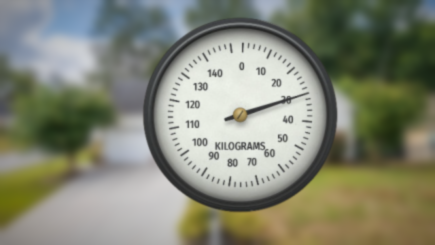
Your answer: 30 kg
